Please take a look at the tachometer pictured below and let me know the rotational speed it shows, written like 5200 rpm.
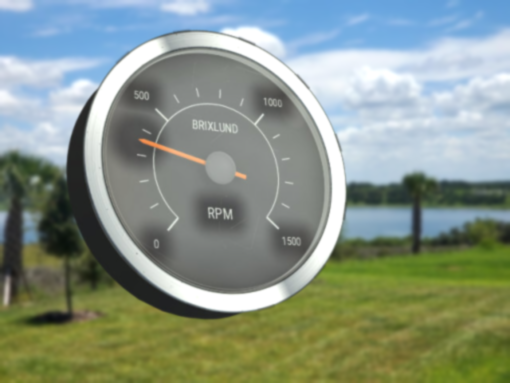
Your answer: 350 rpm
